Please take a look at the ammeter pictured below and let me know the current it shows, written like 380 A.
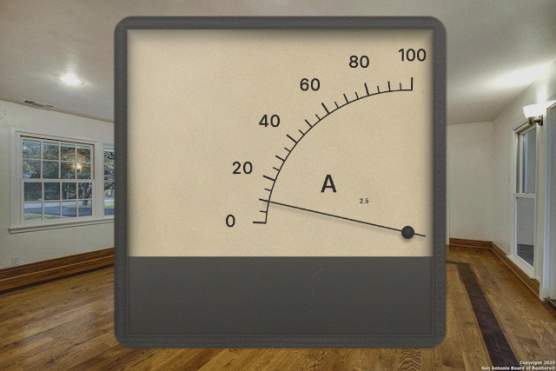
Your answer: 10 A
